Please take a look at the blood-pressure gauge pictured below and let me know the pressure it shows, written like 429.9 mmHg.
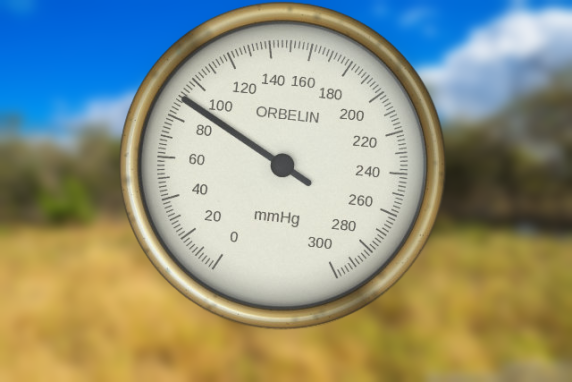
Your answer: 90 mmHg
